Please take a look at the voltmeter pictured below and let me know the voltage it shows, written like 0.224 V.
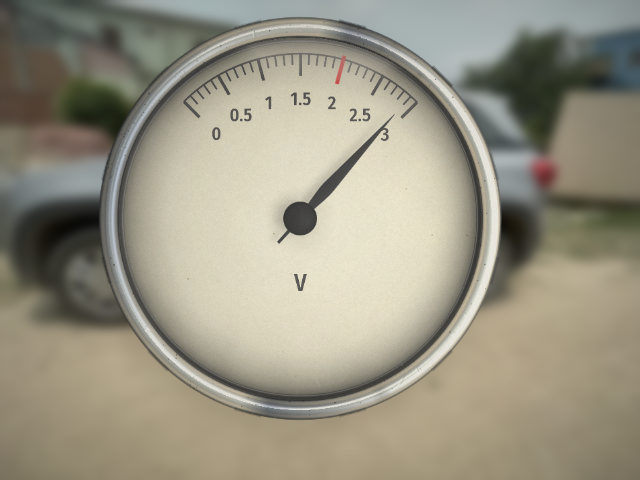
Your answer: 2.9 V
